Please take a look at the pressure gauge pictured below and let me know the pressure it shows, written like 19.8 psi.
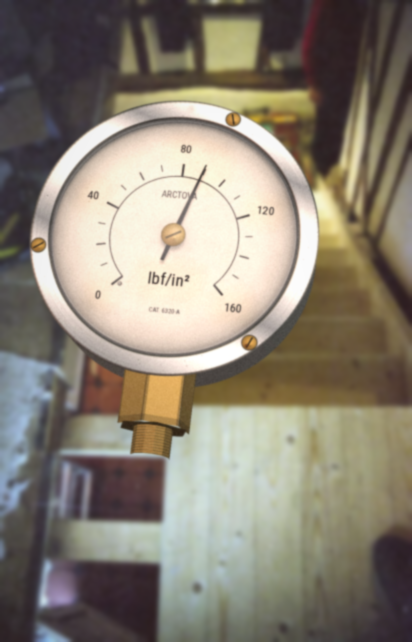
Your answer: 90 psi
